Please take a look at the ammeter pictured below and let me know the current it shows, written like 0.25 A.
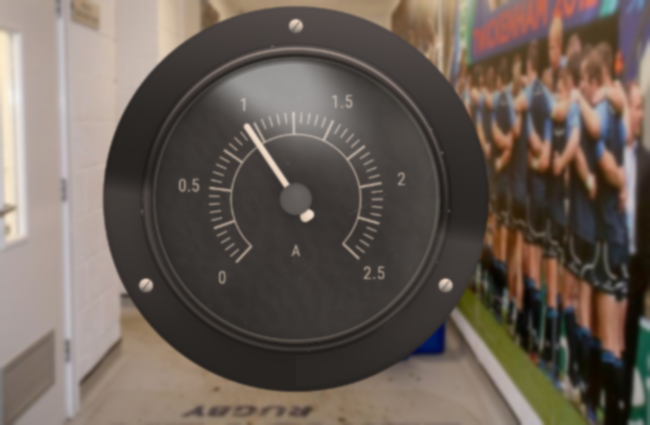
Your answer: 0.95 A
